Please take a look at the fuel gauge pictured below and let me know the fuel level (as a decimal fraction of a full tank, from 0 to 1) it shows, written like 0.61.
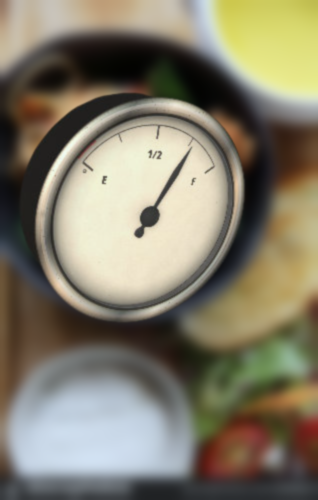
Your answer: 0.75
